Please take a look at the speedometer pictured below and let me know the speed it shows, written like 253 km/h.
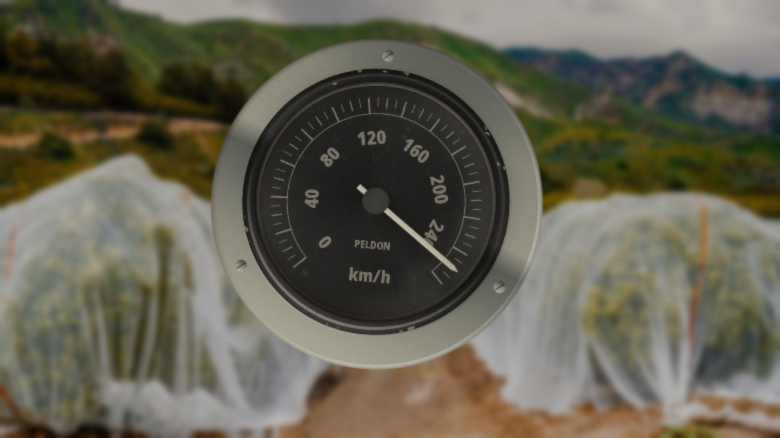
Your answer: 250 km/h
